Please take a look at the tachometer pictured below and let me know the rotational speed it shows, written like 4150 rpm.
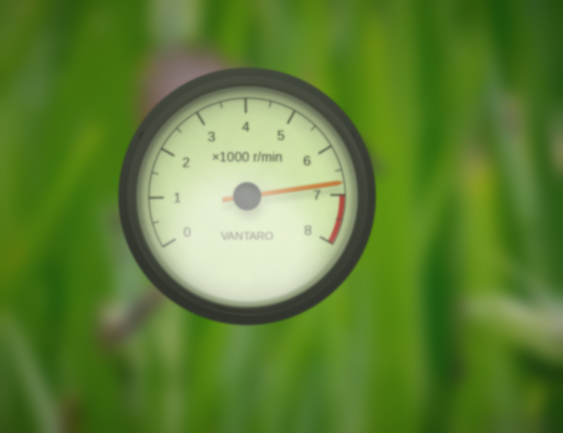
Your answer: 6750 rpm
